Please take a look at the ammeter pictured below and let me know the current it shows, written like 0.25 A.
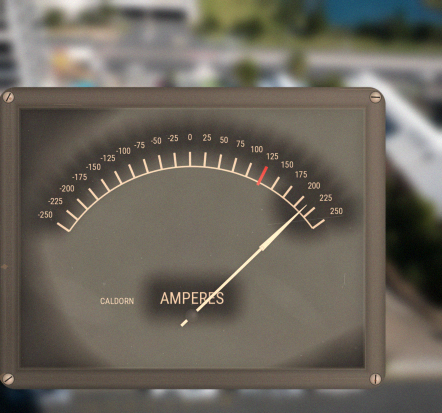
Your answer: 212.5 A
